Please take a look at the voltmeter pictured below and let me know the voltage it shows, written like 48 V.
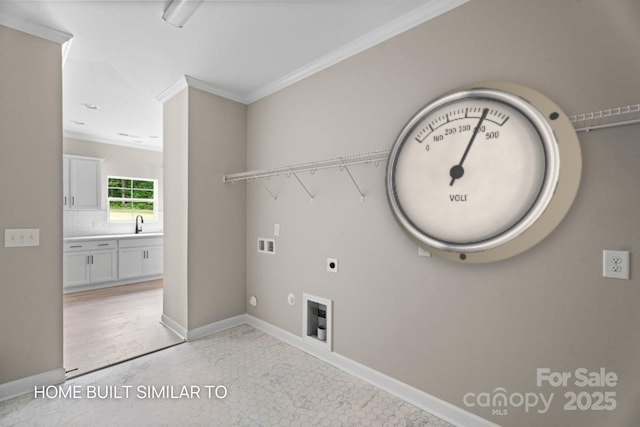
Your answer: 400 V
